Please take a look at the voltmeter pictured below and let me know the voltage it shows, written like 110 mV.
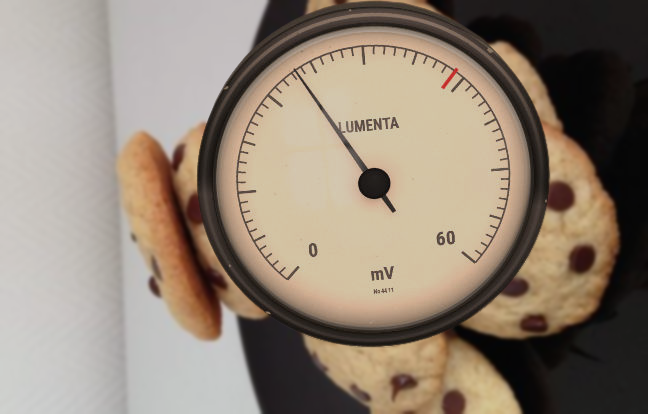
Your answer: 23.5 mV
